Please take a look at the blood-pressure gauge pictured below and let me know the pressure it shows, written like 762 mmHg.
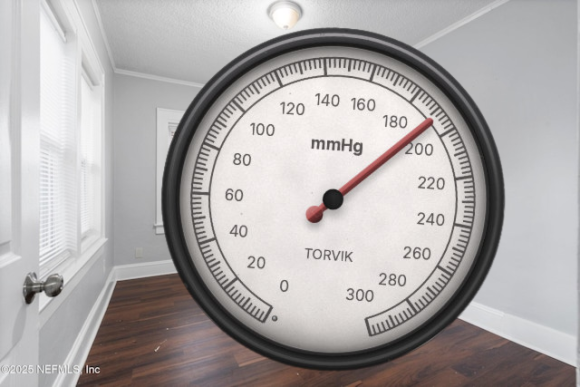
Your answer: 192 mmHg
